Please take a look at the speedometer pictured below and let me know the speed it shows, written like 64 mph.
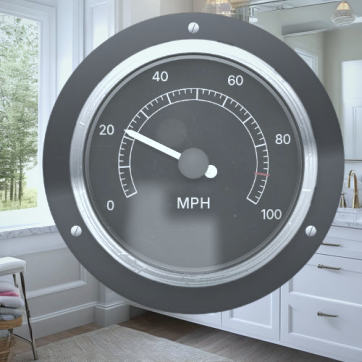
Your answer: 22 mph
